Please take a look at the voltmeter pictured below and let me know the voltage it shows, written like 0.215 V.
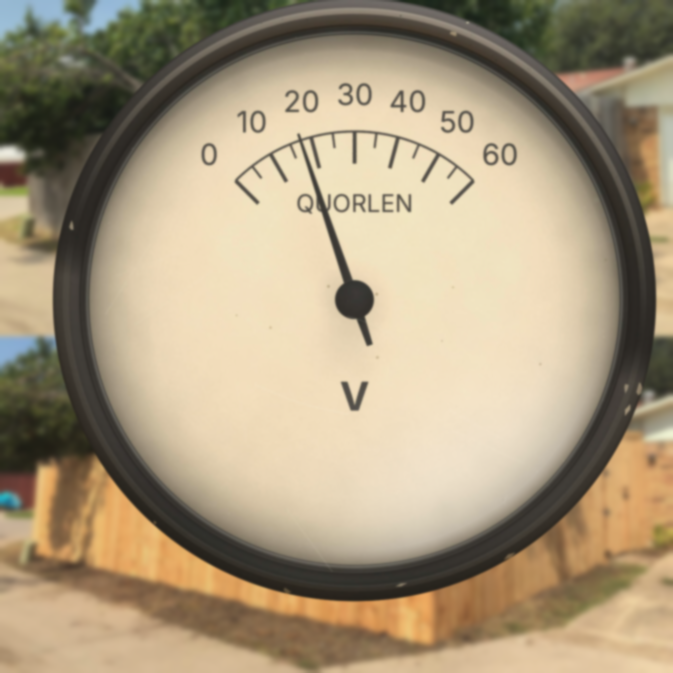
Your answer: 17.5 V
